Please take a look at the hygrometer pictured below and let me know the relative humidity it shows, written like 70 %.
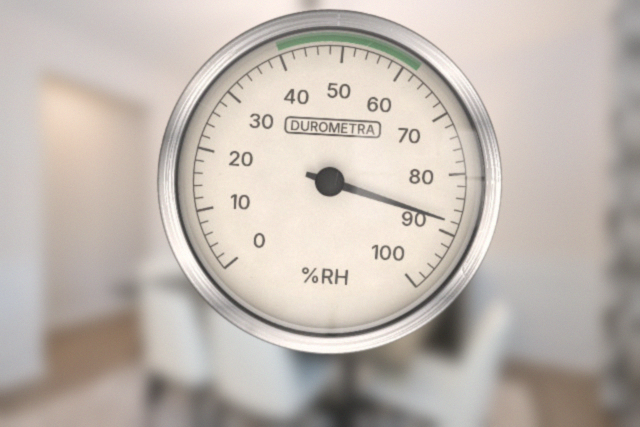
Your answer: 88 %
